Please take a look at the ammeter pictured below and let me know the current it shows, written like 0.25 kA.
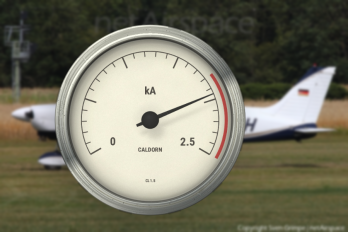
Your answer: 1.95 kA
